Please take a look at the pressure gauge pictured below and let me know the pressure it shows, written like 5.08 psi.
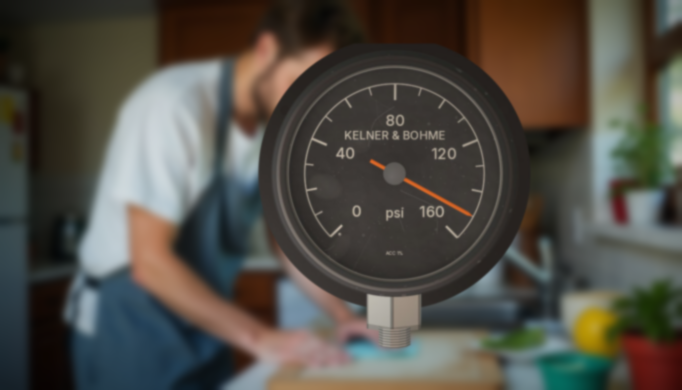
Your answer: 150 psi
